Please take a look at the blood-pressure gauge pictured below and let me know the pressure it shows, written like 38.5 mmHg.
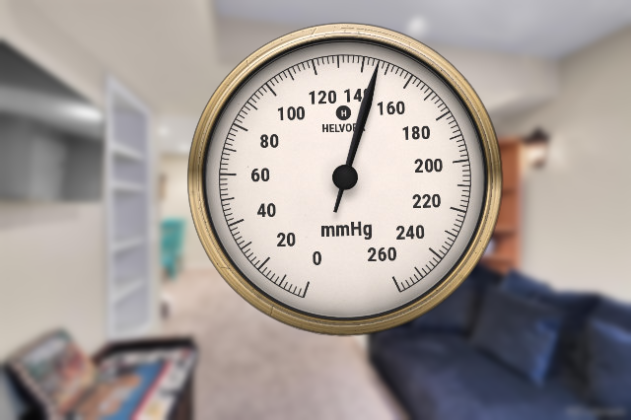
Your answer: 146 mmHg
